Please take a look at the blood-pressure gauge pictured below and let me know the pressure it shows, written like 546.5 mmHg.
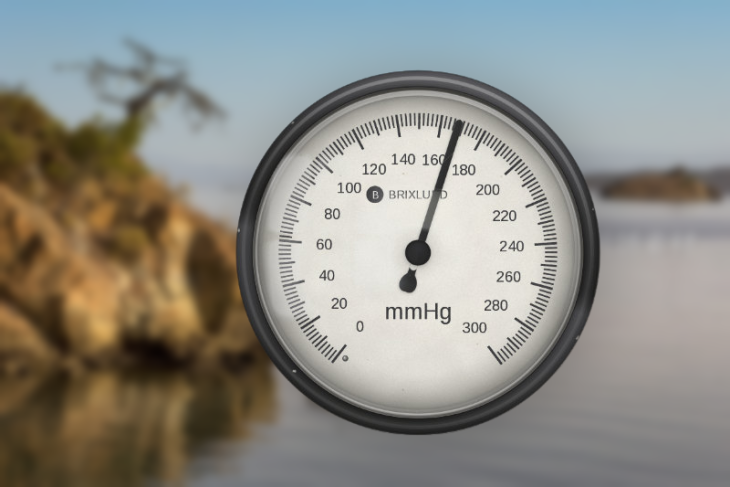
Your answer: 168 mmHg
